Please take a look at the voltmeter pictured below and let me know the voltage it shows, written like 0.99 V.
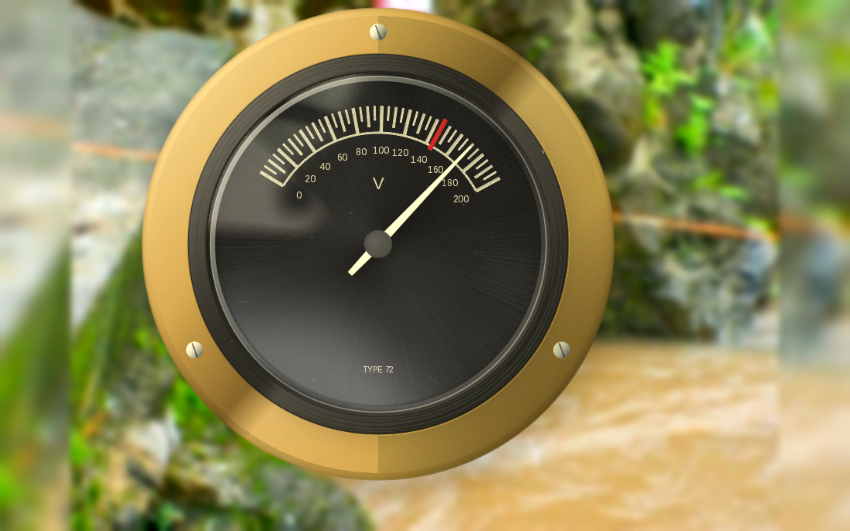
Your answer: 170 V
